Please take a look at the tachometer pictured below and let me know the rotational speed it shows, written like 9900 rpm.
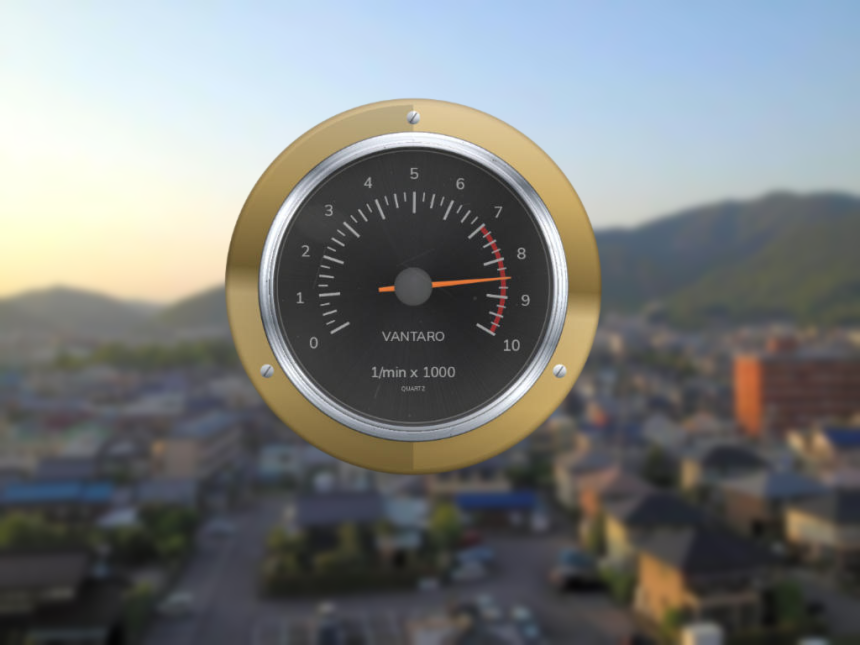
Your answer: 8500 rpm
